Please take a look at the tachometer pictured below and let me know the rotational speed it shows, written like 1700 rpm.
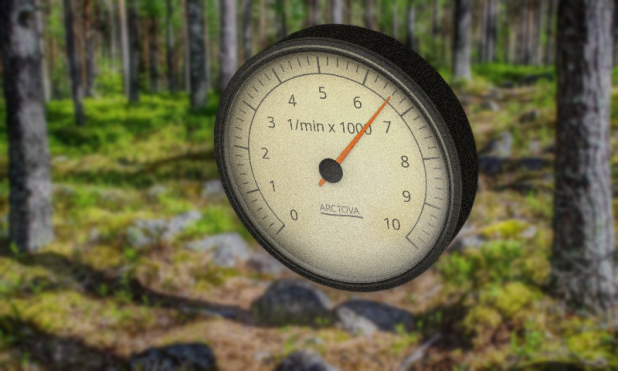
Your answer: 6600 rpm
